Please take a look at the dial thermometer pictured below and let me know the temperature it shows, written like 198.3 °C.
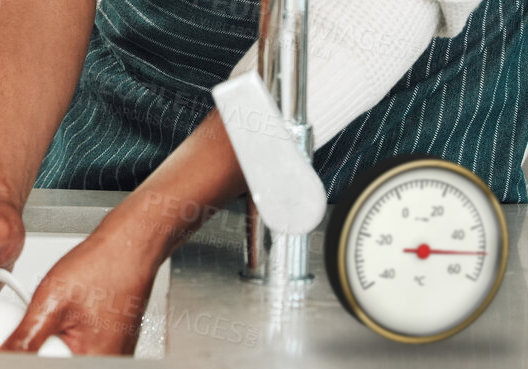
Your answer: 50 °C
